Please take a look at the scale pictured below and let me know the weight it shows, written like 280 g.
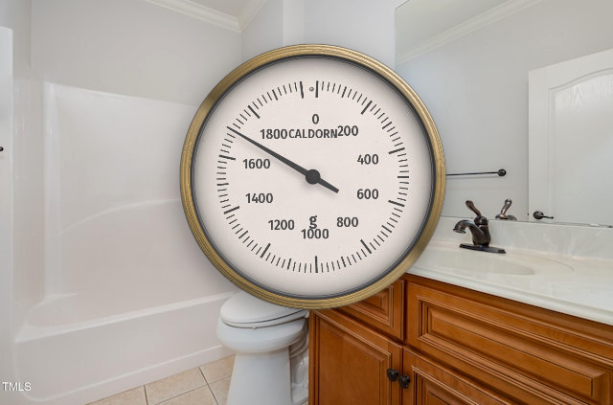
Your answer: 1700 g
